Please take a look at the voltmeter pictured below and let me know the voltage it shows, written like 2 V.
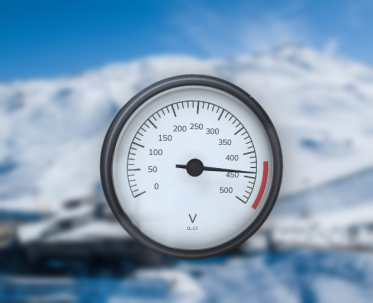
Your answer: 440 V
